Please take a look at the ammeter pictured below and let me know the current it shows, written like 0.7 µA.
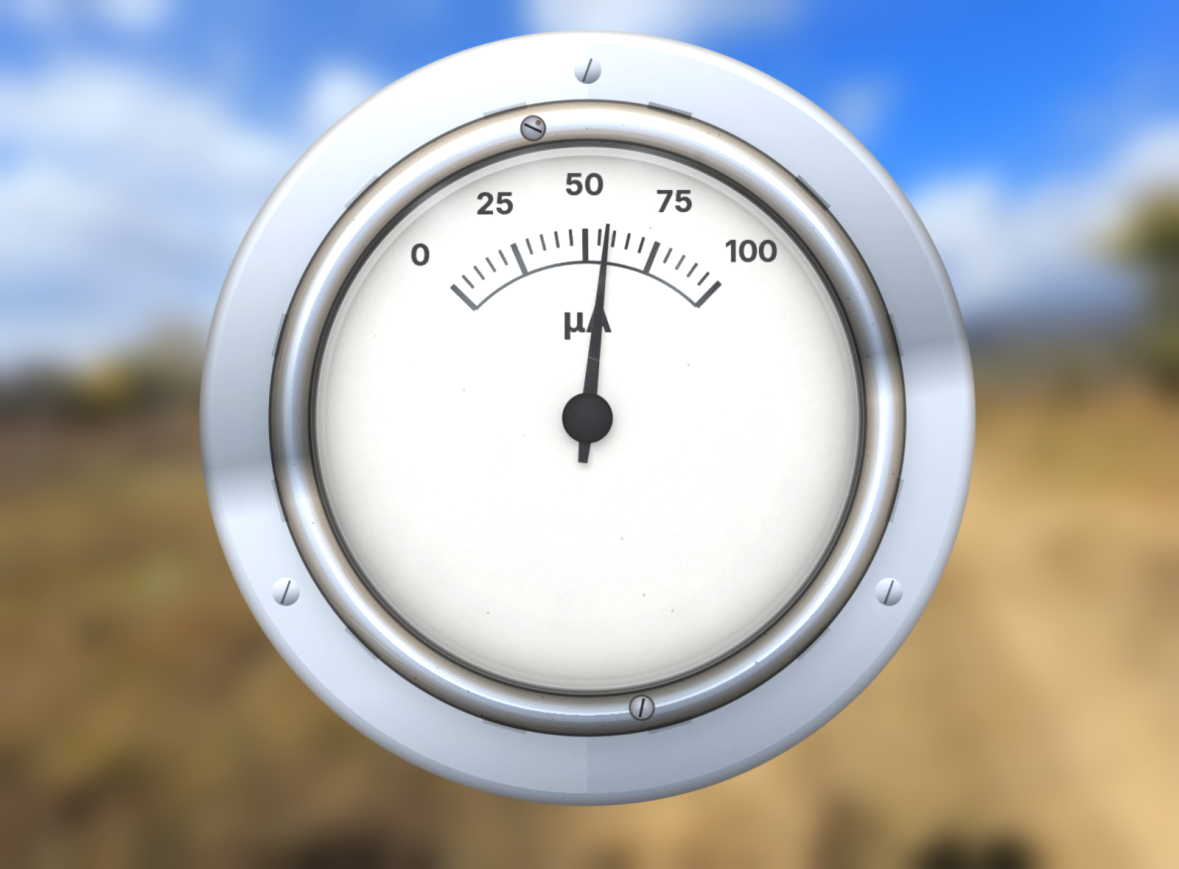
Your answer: 57.5 µA
